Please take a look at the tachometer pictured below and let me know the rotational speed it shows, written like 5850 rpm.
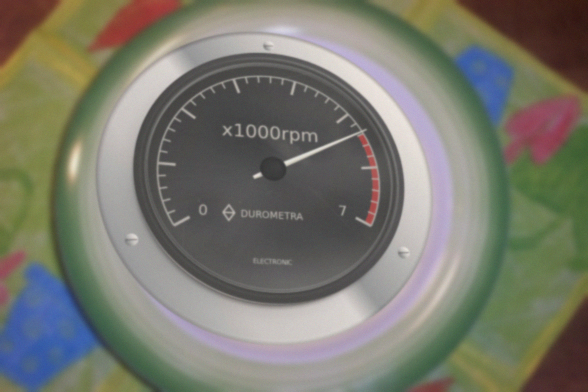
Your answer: 5400 rpm
